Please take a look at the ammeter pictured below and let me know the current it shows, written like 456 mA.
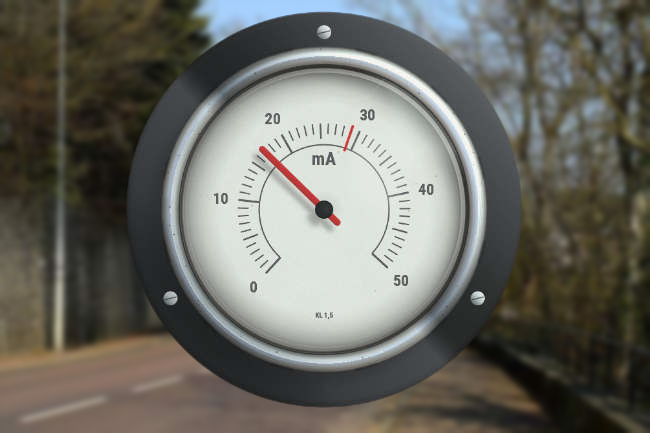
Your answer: 17 mA
